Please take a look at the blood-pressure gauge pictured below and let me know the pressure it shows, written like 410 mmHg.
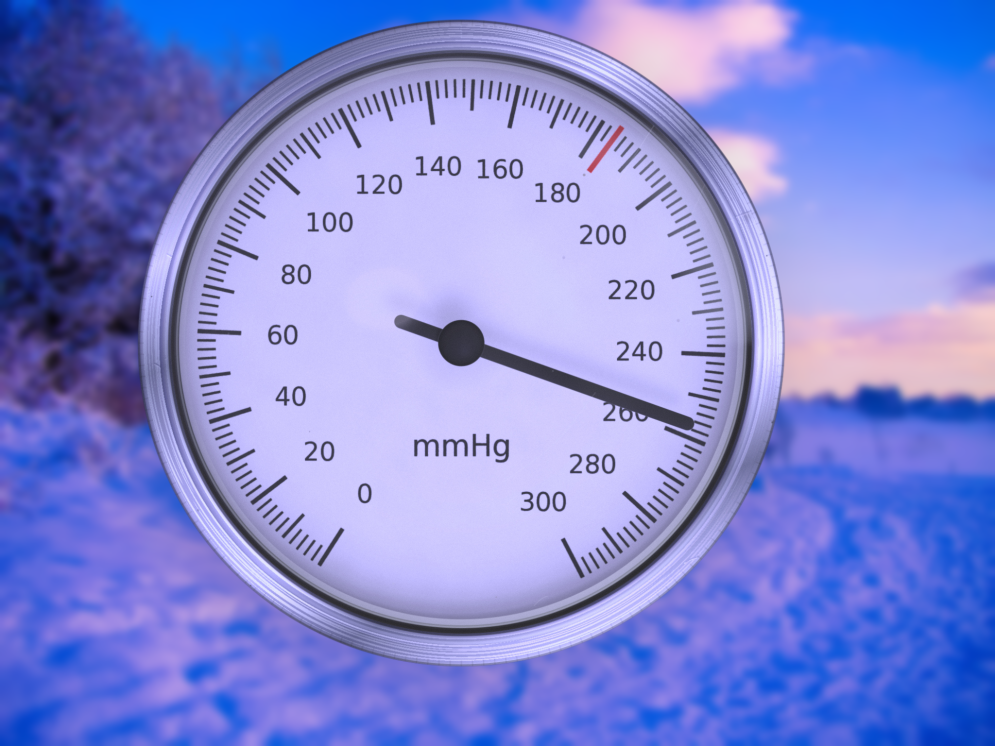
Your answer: 257 mmHg
